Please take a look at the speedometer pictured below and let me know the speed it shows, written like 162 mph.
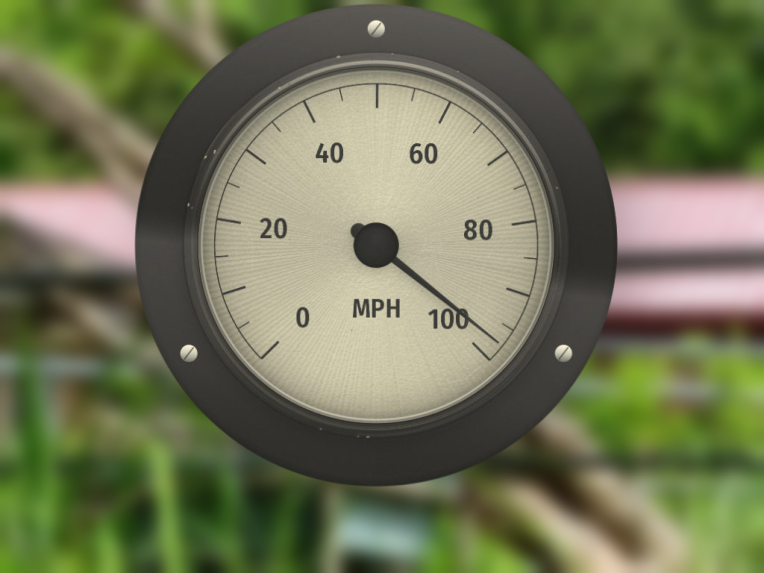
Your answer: 97.5 mph
